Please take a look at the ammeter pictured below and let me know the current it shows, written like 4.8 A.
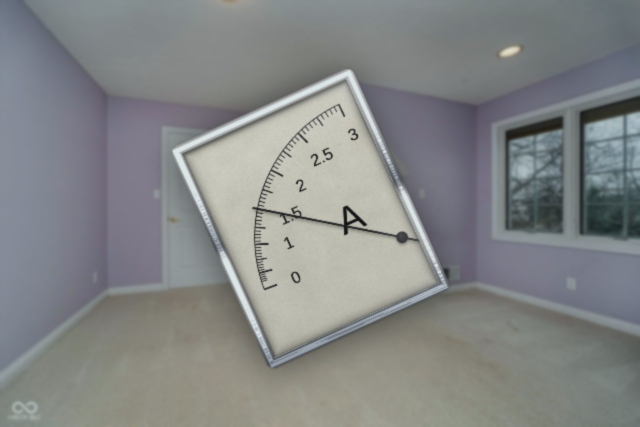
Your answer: 1.5 A
